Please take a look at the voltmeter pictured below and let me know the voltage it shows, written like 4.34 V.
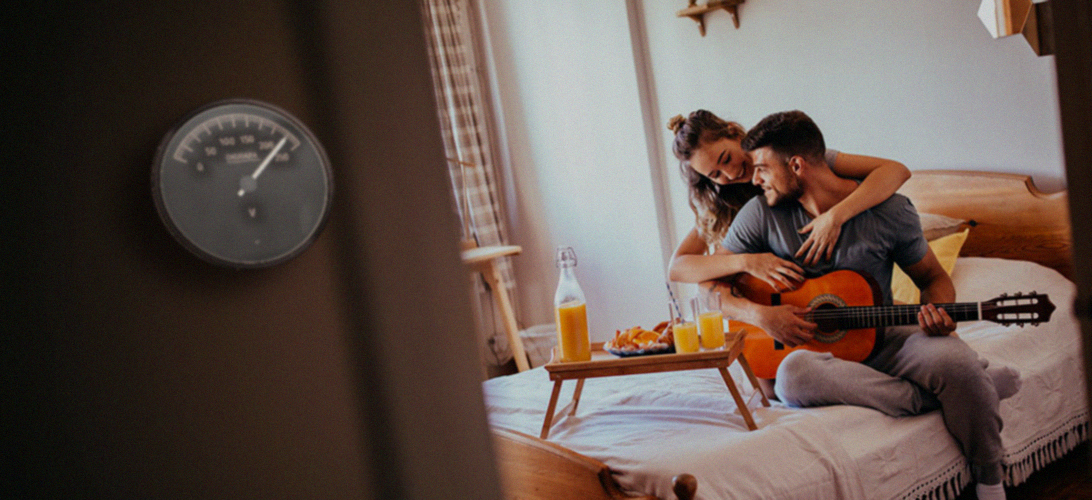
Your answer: 225 V
